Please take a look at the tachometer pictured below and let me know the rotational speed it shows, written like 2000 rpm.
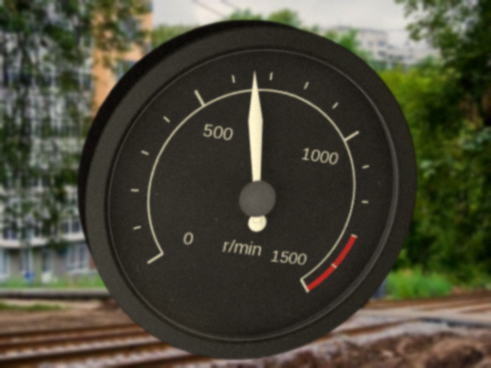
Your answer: 650 rpm
